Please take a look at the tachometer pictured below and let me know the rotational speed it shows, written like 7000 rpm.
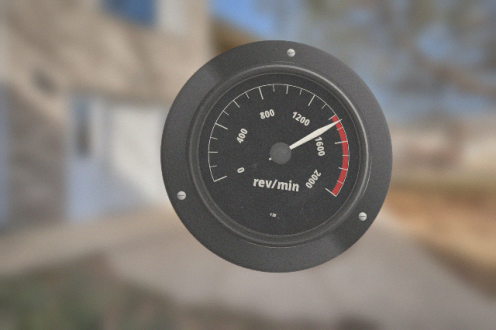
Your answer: 1450 rpm
